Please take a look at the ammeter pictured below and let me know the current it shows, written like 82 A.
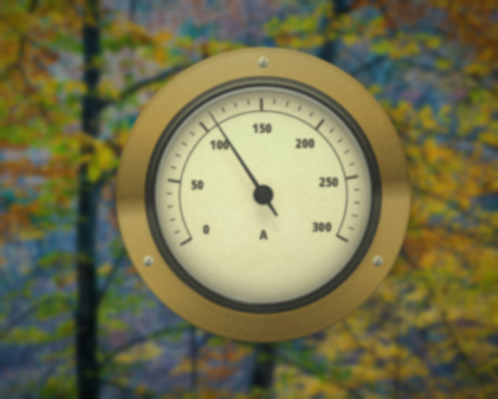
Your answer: 110 A
